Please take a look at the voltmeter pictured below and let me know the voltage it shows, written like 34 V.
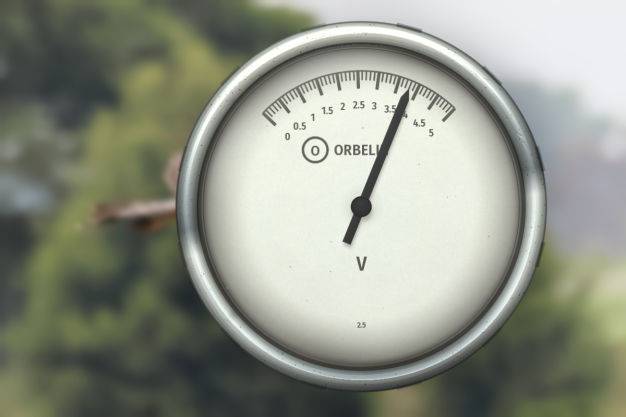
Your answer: 3.8 V
